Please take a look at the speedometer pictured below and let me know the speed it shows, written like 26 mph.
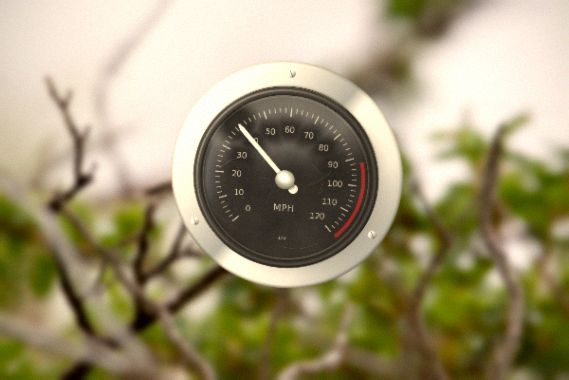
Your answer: 40 mph
